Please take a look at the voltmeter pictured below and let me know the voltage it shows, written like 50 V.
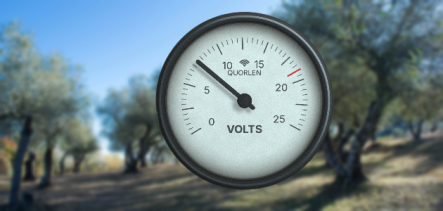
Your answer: 7.5 V
